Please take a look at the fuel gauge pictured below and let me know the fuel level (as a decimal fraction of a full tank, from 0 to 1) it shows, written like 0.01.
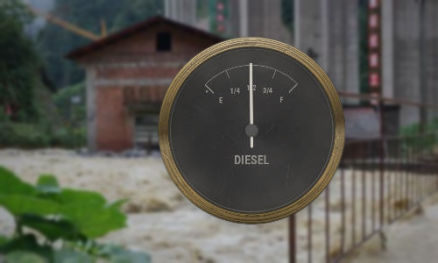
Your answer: 0.5
